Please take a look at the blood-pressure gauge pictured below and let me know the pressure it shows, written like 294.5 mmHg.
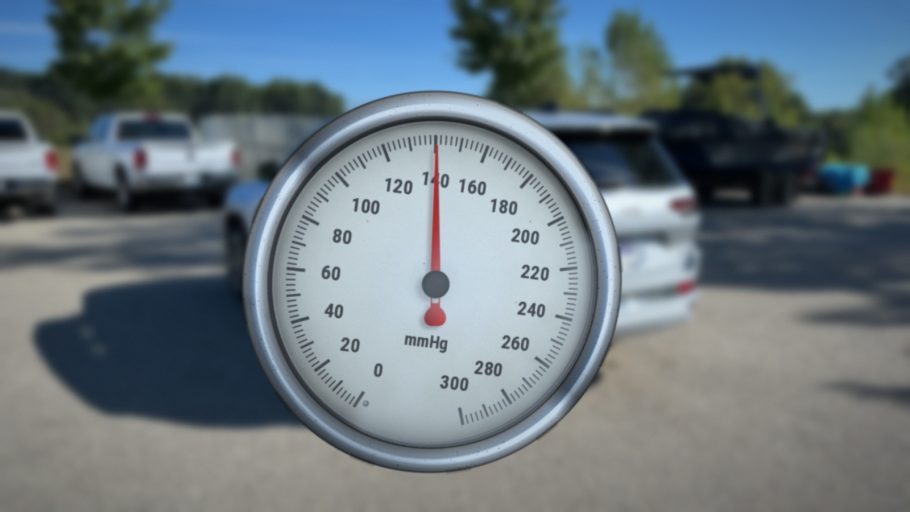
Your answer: 140 mmHg
